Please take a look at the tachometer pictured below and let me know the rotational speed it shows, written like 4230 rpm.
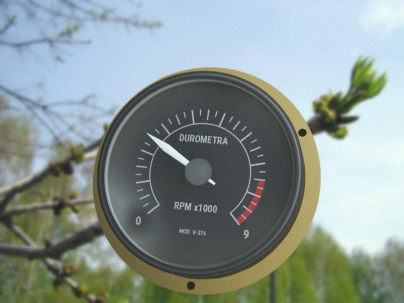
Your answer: 2500 rpm
